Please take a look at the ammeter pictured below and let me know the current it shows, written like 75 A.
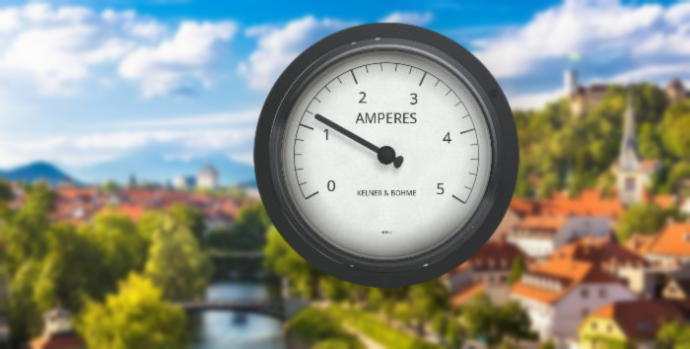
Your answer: 1.2 A
